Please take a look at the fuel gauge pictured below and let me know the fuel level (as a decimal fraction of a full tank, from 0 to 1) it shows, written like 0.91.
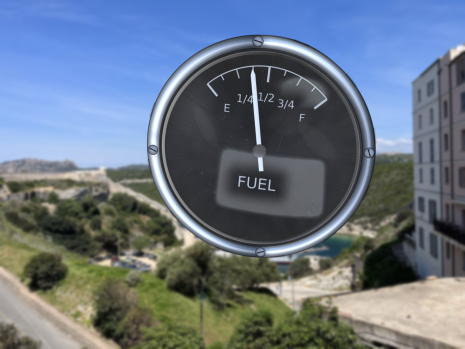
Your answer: 0.375
